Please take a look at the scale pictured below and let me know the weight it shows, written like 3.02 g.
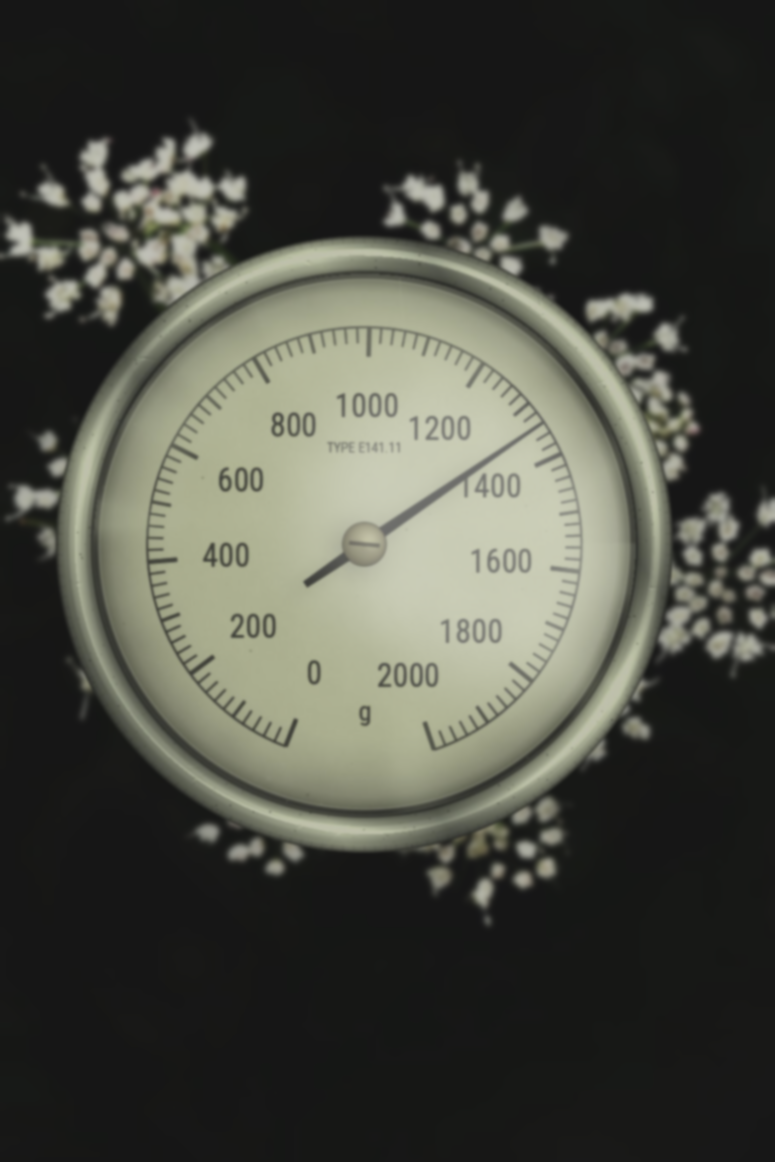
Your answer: 1340 g
